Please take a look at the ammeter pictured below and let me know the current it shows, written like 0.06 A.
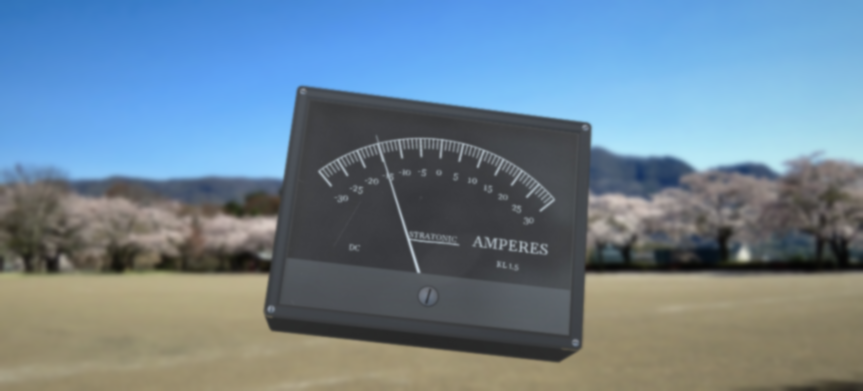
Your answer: -15 A
